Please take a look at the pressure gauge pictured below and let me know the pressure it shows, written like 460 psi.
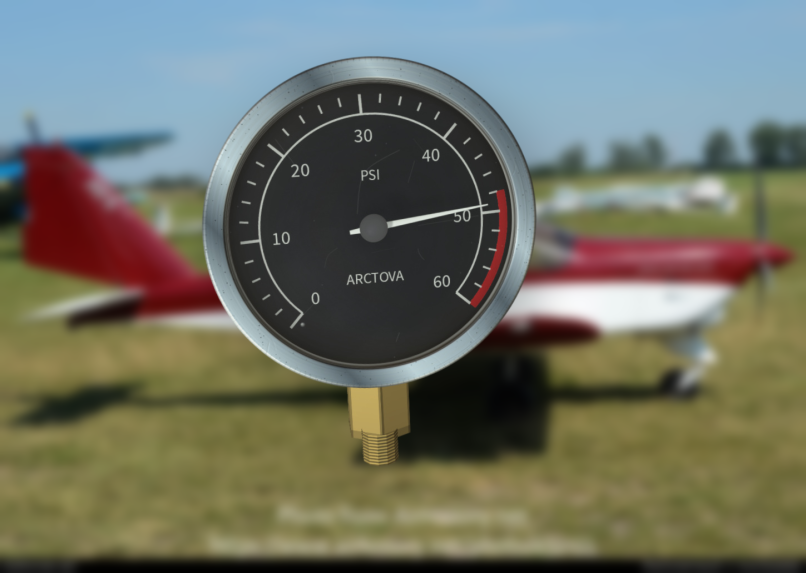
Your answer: 49 psi
